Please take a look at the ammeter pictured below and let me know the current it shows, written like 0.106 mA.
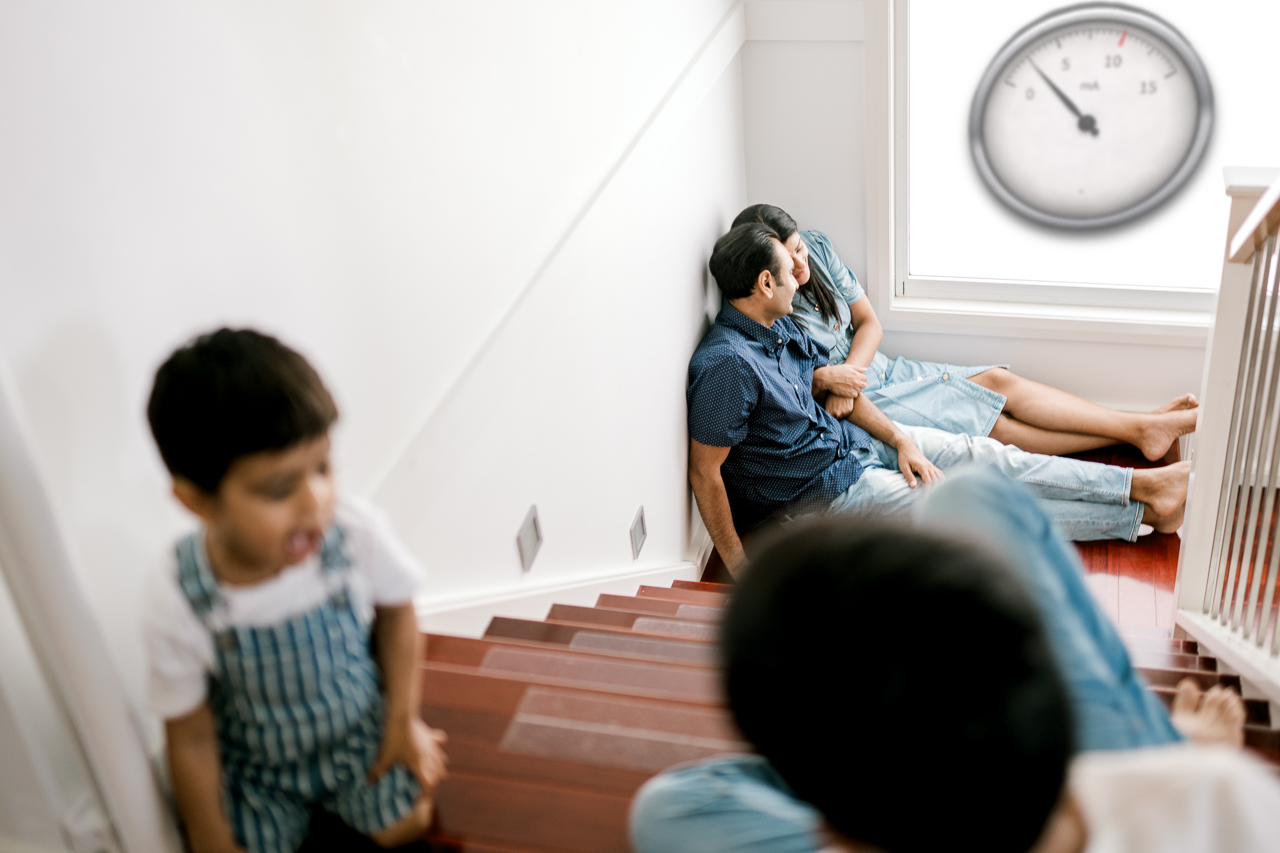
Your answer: 2.5 mA
